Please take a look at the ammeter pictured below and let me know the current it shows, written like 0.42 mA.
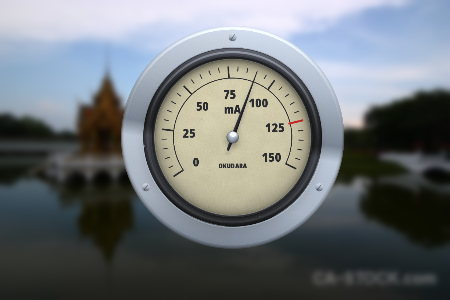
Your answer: 90 mA
